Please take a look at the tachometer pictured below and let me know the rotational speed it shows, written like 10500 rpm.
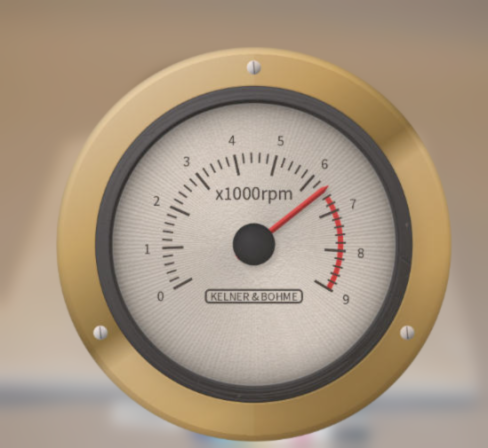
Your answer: 6400 rpm
